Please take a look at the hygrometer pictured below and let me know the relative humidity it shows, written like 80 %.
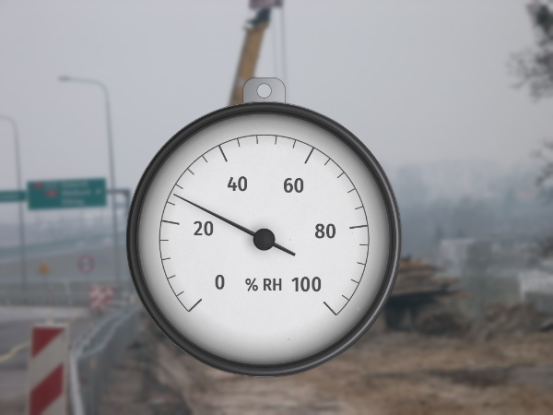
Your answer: 26 %
